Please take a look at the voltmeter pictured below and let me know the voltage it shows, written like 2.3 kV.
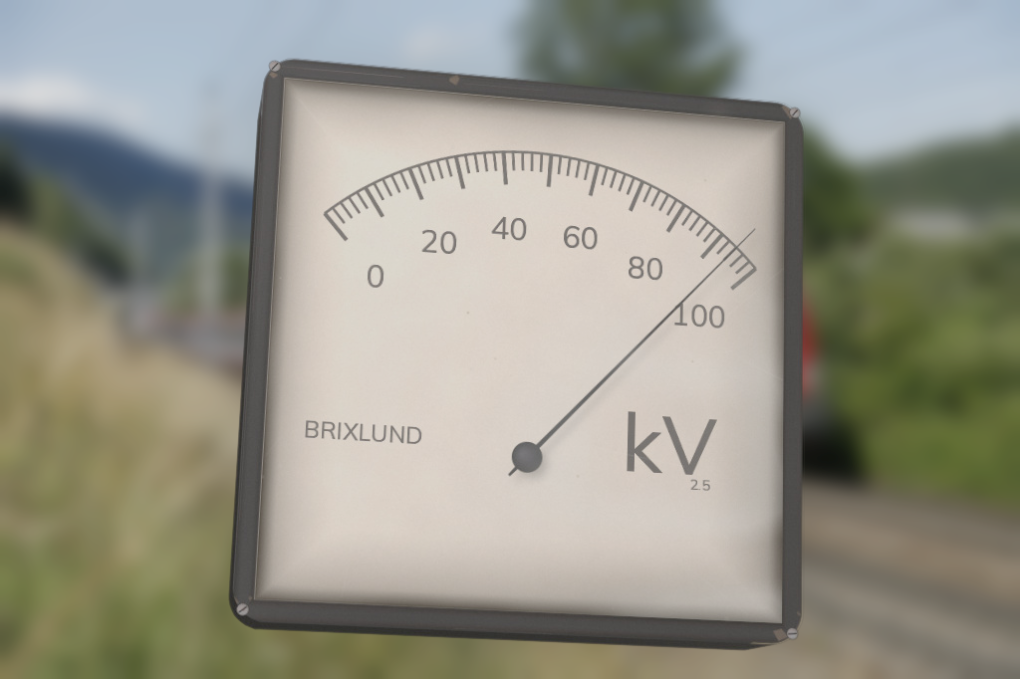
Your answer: 94 kV
